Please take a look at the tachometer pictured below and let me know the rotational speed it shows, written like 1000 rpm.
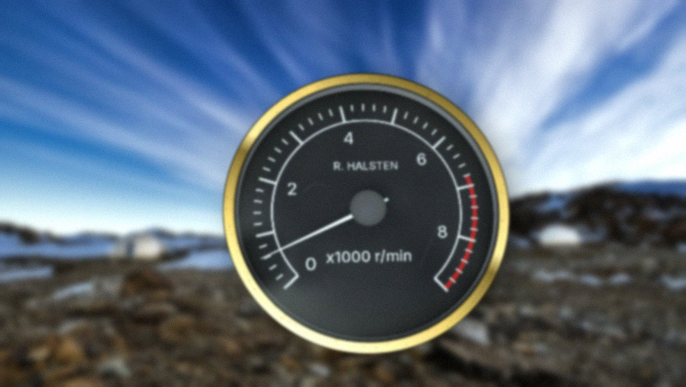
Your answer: 600 rpm
